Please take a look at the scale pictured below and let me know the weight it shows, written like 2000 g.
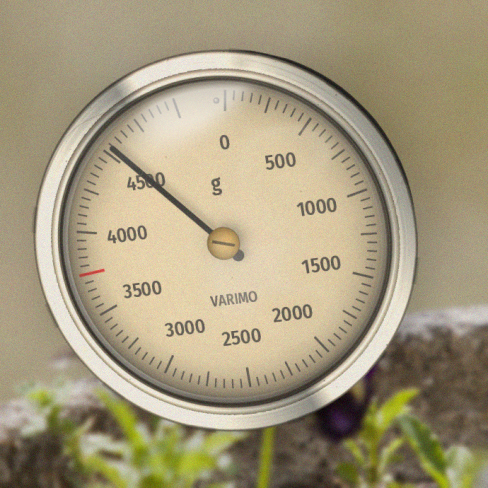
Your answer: 4550 g
